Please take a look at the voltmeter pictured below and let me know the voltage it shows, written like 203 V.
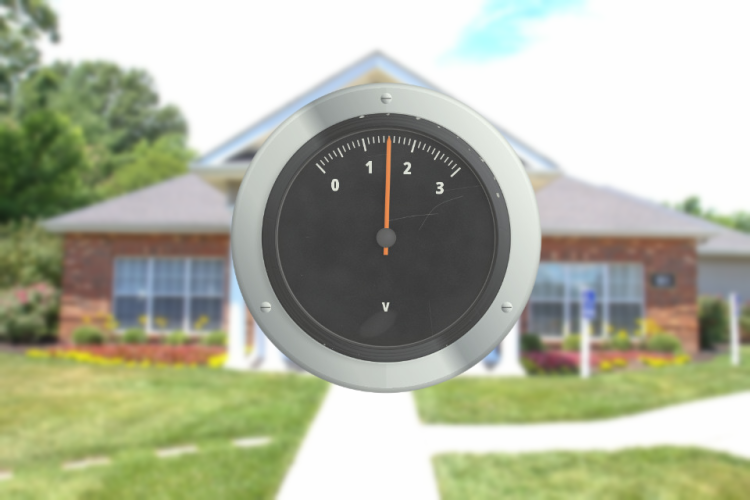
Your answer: 1.5 V
